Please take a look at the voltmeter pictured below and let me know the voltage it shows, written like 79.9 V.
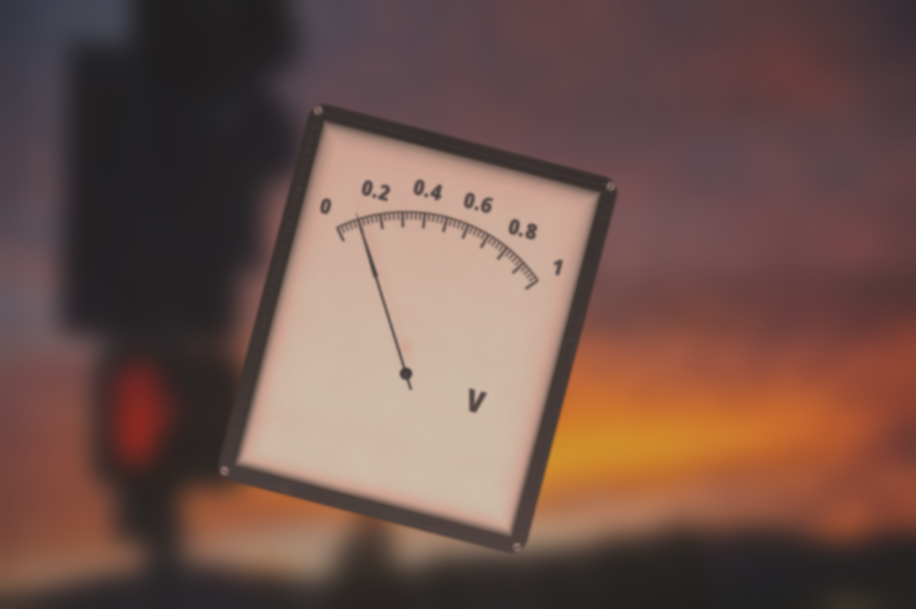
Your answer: 0.1 V
